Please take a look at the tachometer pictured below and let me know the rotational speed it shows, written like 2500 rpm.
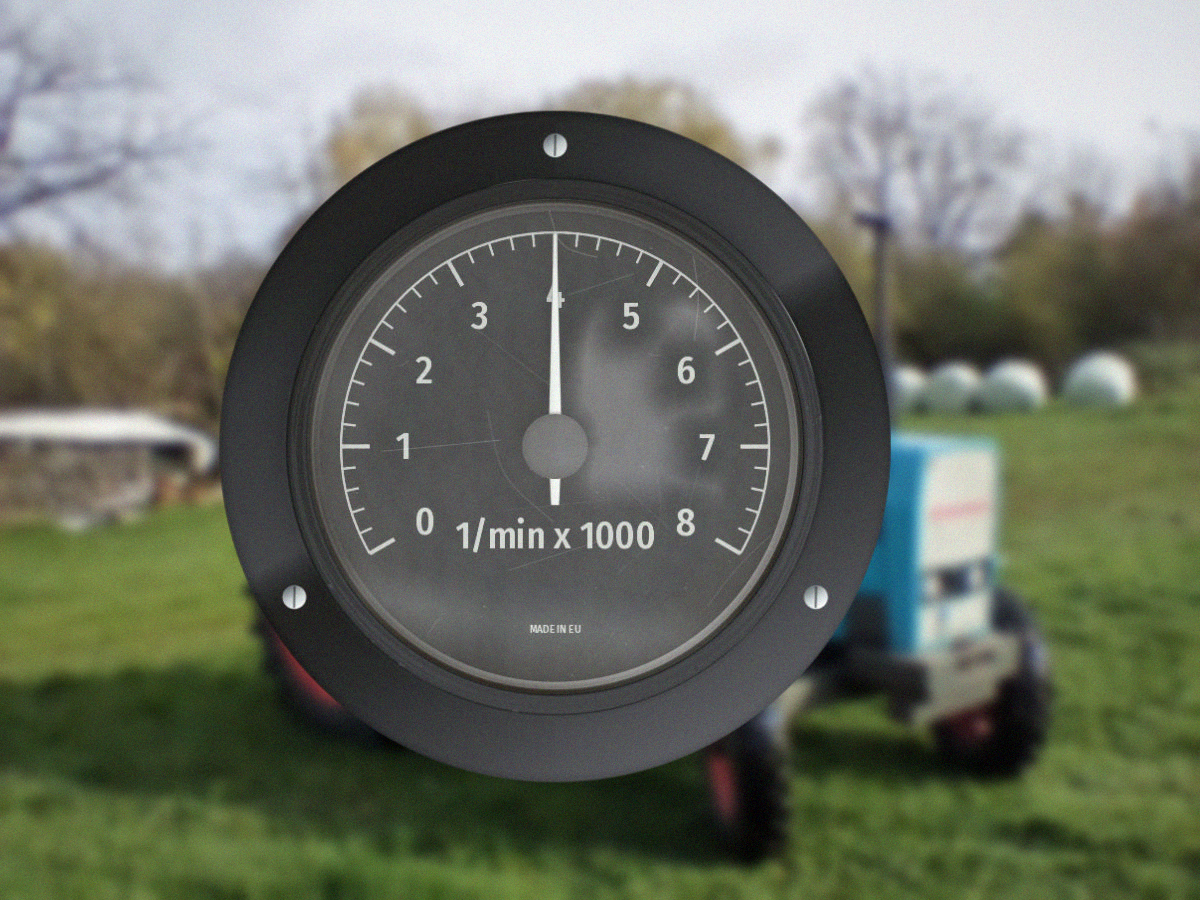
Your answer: 4000 rpm
